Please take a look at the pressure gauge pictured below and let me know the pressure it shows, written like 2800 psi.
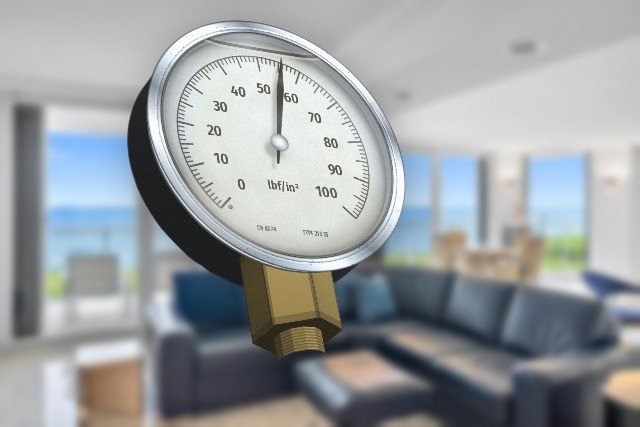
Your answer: 55 psi
